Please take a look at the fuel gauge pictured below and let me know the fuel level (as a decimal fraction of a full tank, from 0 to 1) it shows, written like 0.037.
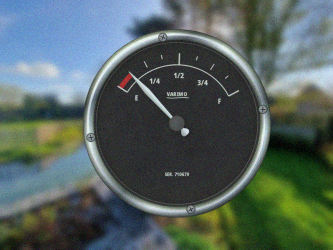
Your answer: 0.125
